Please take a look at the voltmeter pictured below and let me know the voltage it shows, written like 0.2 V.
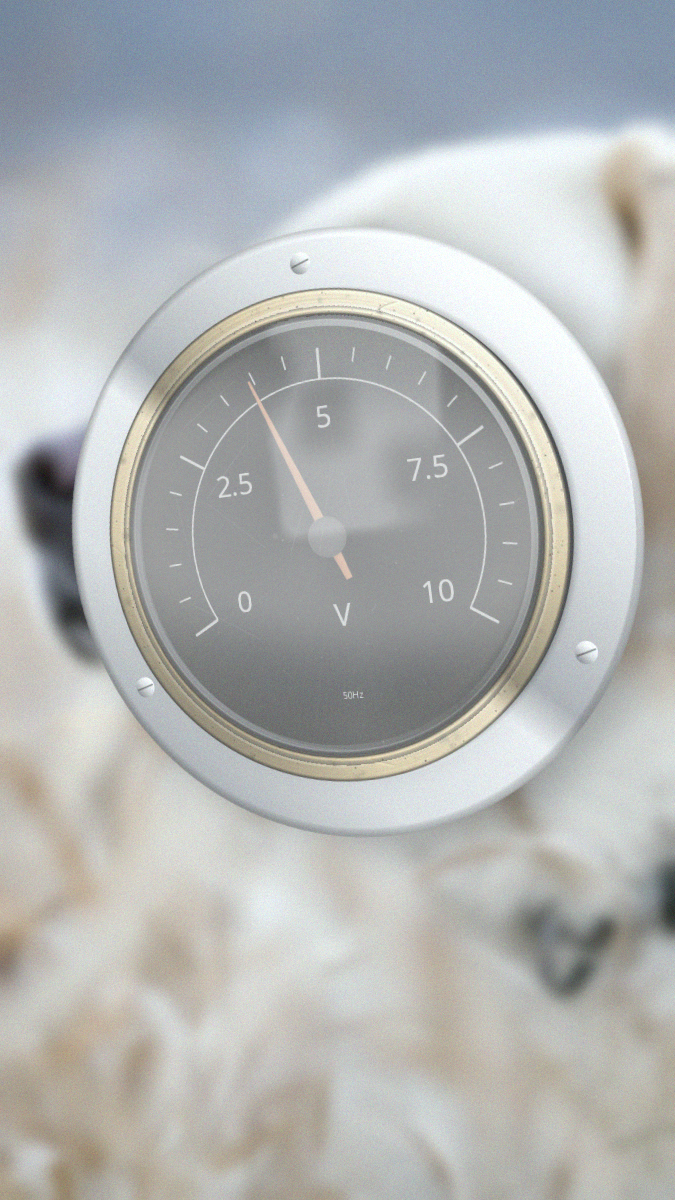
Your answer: 4 V
